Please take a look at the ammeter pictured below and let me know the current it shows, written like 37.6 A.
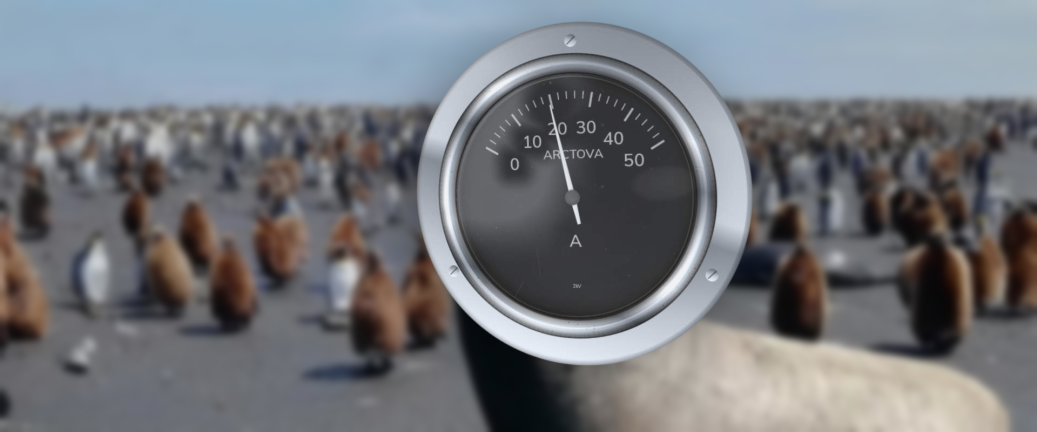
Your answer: 20 A
